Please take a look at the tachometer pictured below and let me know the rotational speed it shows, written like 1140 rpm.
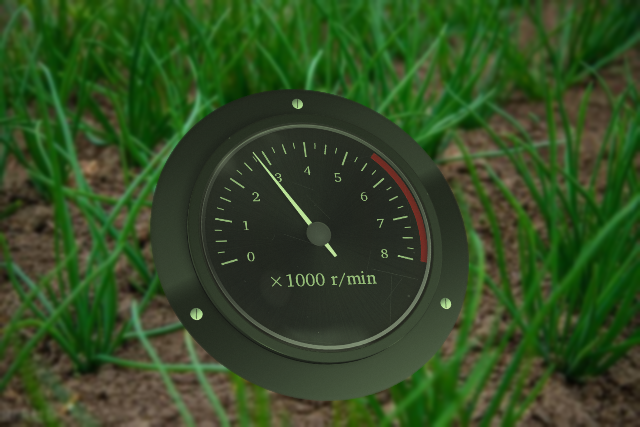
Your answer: 2750 rpm
